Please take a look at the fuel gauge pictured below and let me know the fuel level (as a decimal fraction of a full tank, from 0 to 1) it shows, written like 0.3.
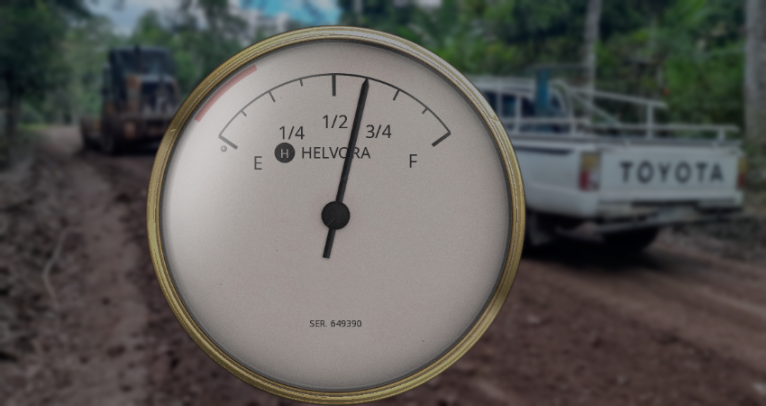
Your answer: 0.625
